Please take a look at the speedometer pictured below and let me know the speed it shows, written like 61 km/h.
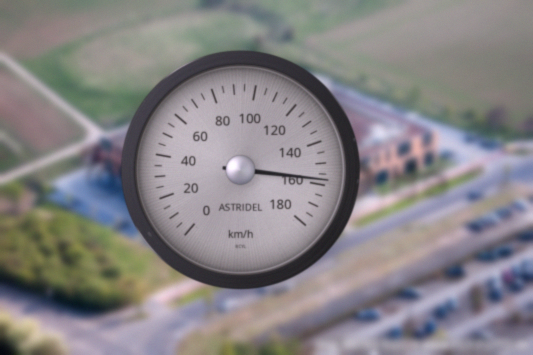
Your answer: 157.5 km/h
